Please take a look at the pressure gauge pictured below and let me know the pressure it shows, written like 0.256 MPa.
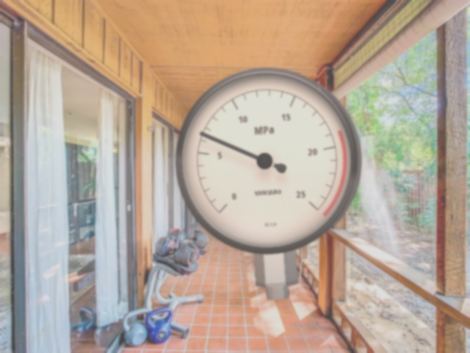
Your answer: 6.5 MPa
